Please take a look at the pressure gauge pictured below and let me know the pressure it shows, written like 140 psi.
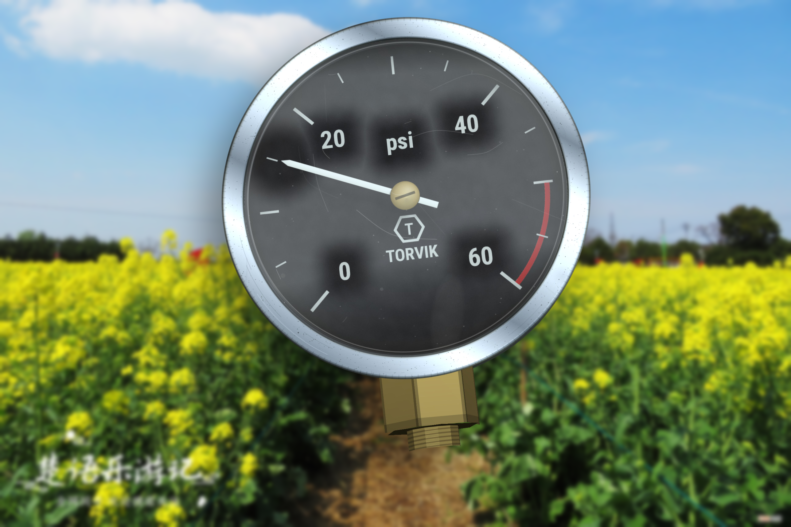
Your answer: 15 psi
